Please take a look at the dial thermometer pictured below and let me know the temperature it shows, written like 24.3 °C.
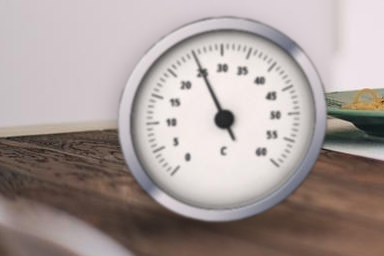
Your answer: 25 °C
